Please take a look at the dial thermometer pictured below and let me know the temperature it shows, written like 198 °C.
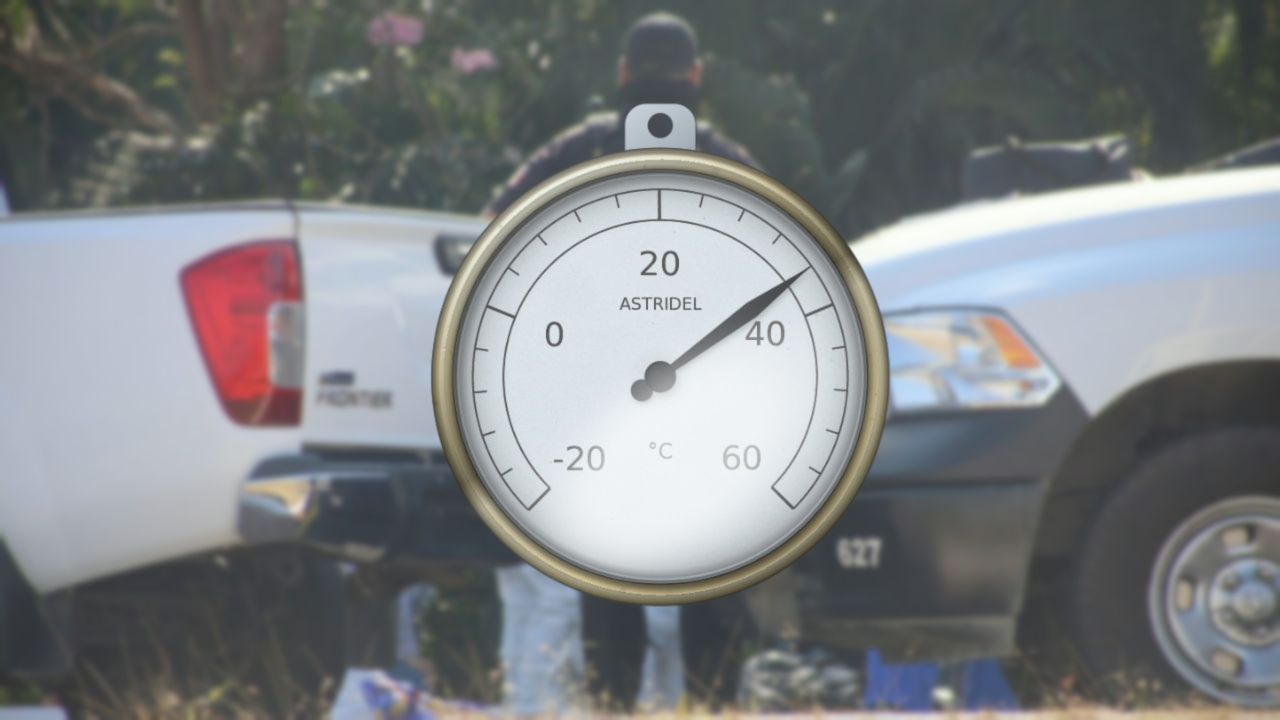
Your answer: 36 °C
